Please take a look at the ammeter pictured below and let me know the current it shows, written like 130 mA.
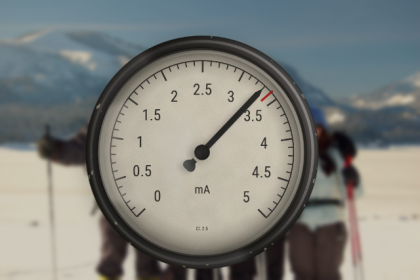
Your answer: 3.3 mA
